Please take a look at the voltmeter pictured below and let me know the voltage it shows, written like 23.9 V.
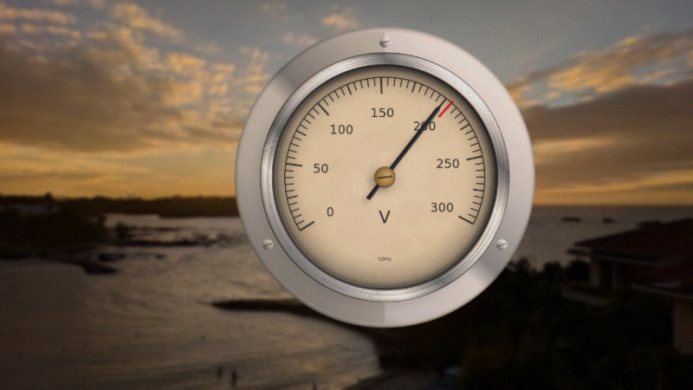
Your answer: 200 V
